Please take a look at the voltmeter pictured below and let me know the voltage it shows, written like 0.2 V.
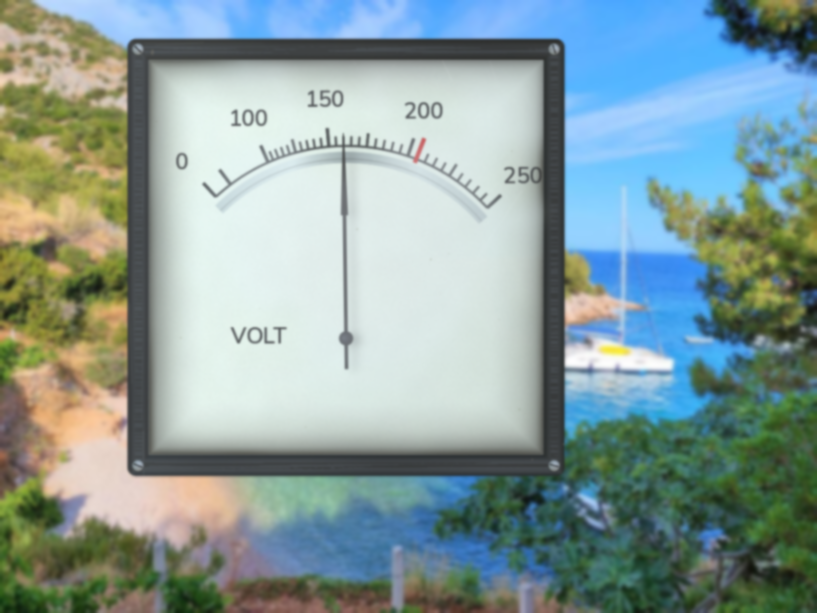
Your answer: 160 V
